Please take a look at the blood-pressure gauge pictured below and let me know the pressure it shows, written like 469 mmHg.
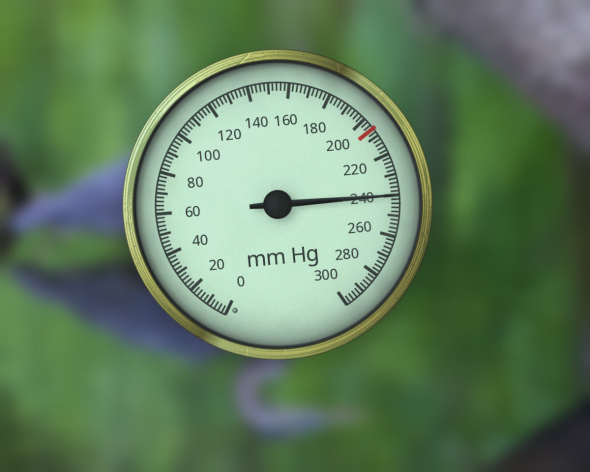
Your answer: 240 mmHg
